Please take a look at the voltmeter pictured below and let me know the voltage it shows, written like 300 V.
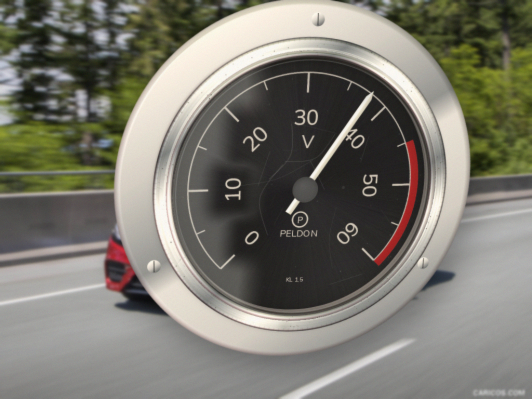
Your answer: 37.5 V
